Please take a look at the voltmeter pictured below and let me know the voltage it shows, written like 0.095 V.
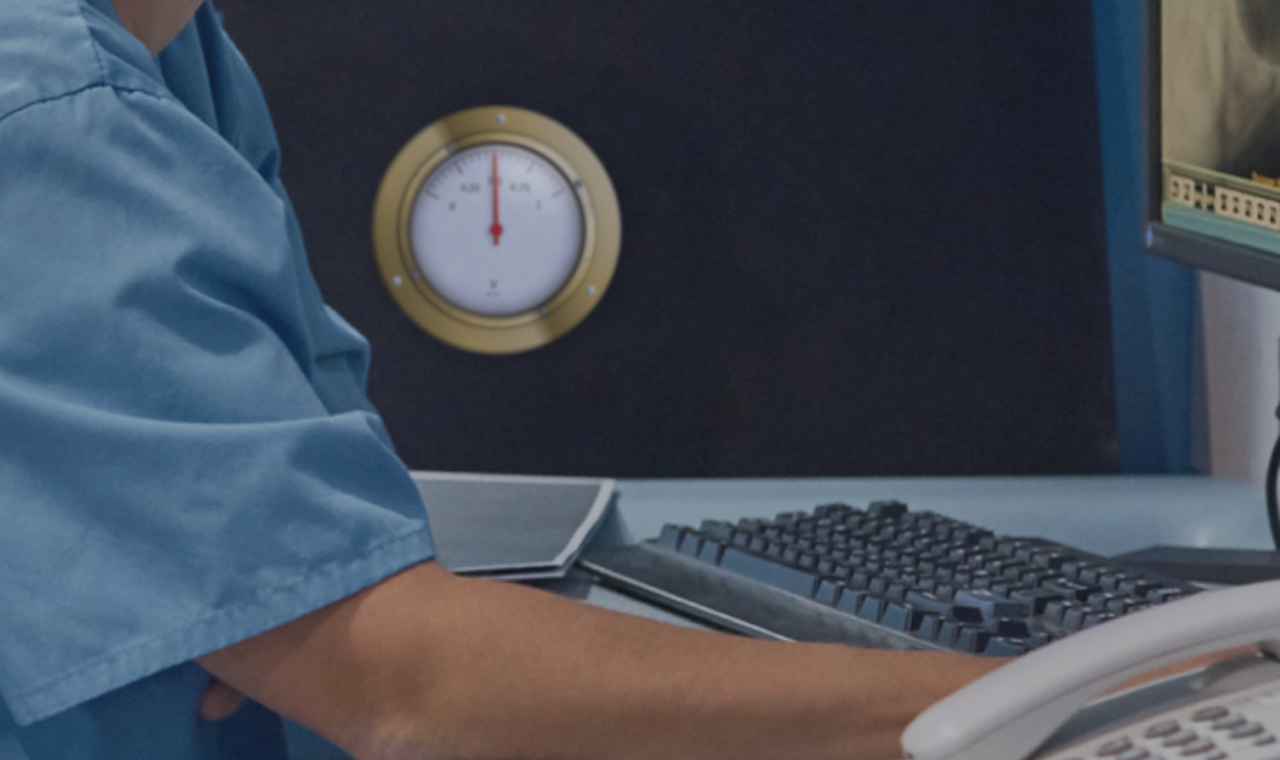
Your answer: 0.5 V
